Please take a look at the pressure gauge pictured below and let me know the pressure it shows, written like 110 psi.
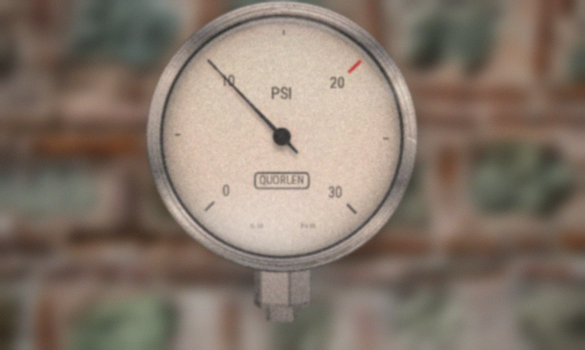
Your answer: 10 psi
